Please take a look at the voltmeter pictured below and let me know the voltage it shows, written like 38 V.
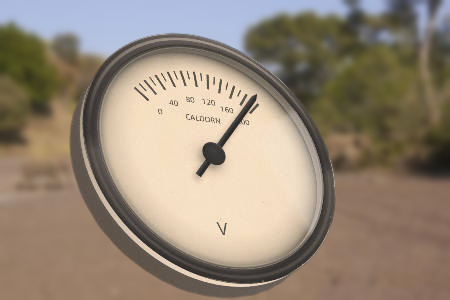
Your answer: 190 V
